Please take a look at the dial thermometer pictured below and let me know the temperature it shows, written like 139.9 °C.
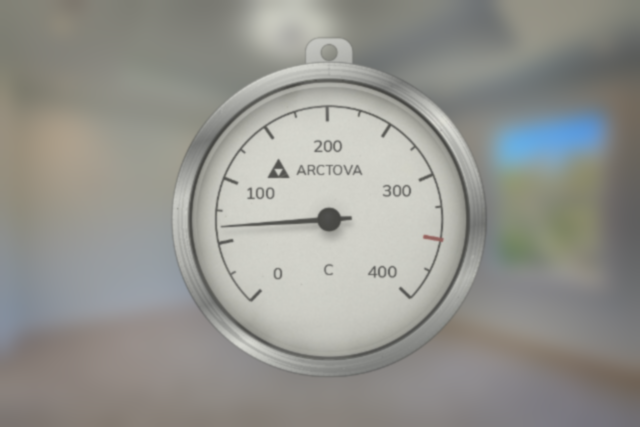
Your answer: 62.5 °C
